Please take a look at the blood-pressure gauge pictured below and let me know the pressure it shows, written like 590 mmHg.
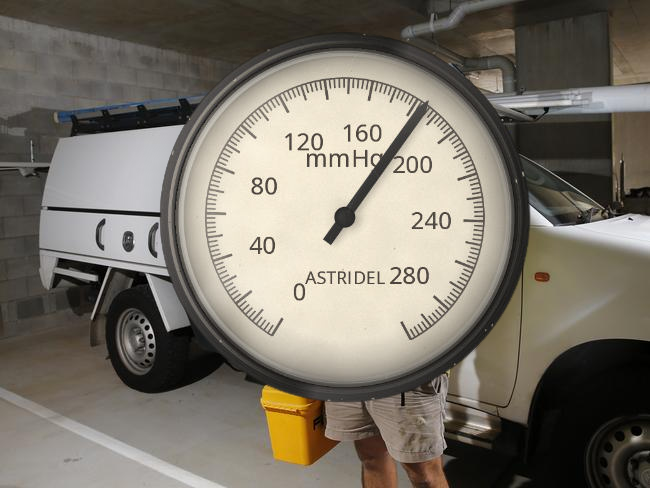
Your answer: 184 mmHg
